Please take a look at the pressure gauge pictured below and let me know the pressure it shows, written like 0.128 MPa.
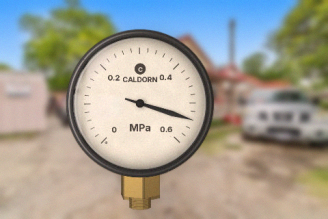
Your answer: 0.54 MPa
